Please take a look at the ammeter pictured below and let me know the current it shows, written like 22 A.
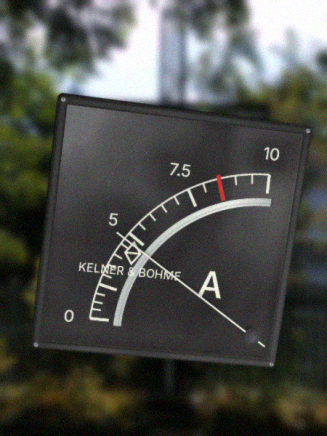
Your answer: 4.75 A
